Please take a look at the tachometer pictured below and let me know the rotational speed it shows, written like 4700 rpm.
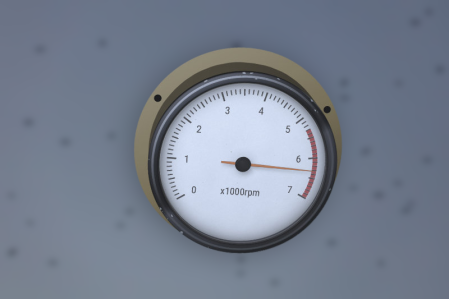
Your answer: 6300 rpm
